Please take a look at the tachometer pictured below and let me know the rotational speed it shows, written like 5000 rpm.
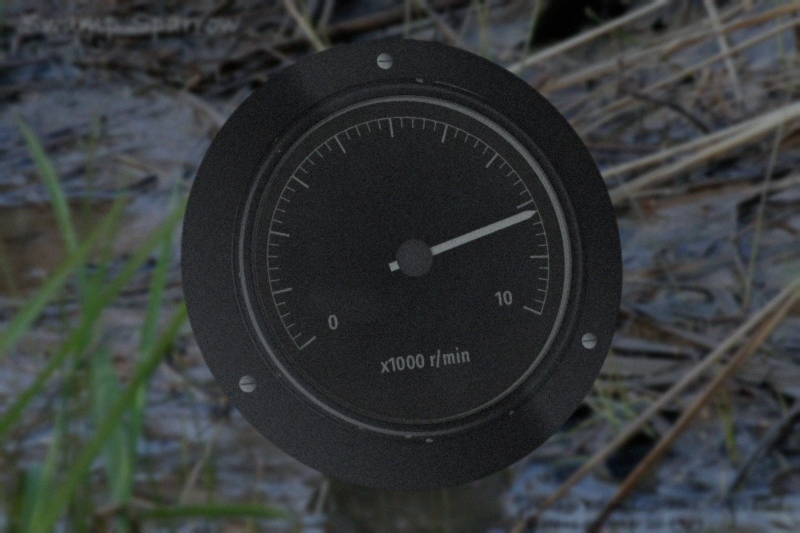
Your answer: 8200 rpm
